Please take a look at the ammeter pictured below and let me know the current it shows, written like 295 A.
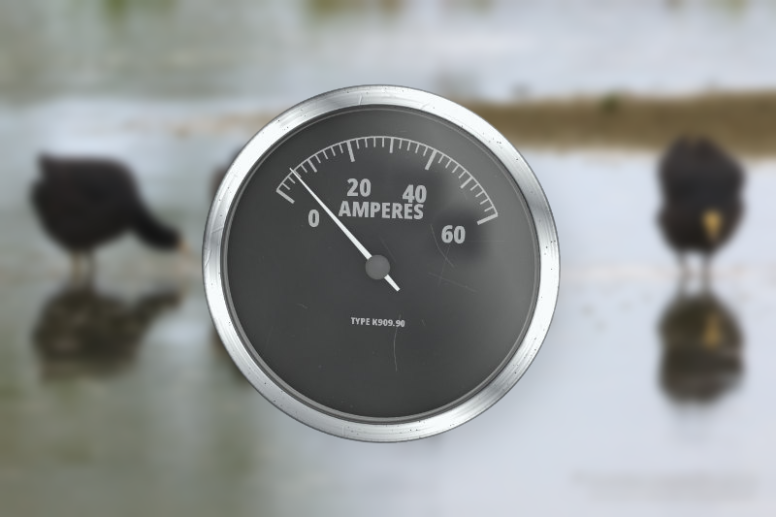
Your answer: 6 A
